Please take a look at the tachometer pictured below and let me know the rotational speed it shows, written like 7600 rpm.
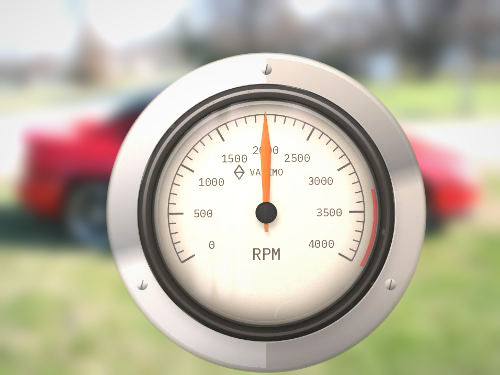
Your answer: 2000 rpm
